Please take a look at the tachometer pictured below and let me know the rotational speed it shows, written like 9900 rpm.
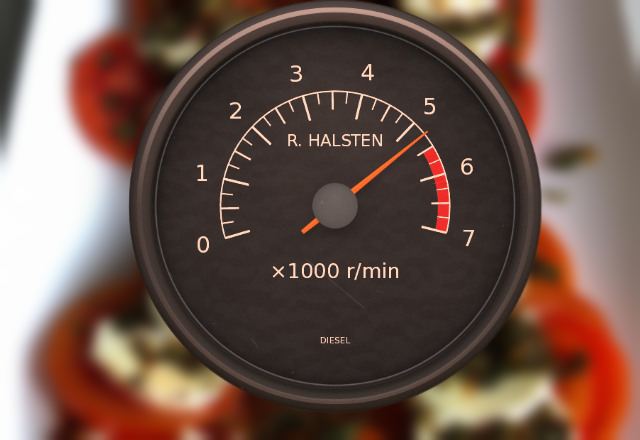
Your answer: 5250 rpm
